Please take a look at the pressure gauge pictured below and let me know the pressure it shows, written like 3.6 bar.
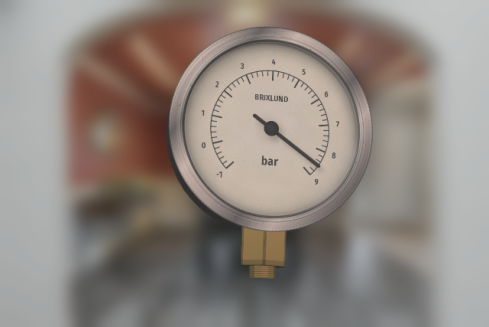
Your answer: 8.6 bar
